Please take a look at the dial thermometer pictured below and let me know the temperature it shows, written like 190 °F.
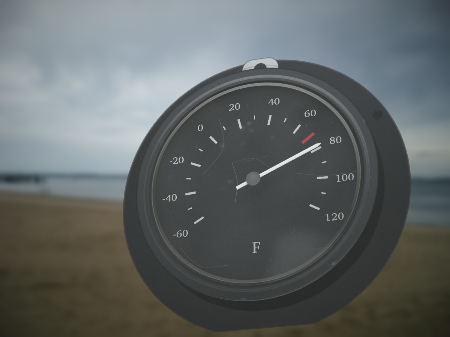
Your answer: 80 °F
